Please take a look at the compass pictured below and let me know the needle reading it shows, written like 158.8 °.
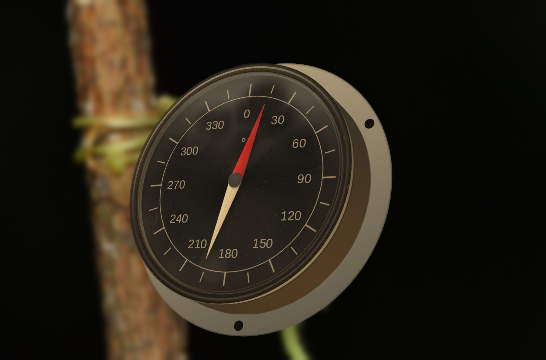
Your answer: 15 °
